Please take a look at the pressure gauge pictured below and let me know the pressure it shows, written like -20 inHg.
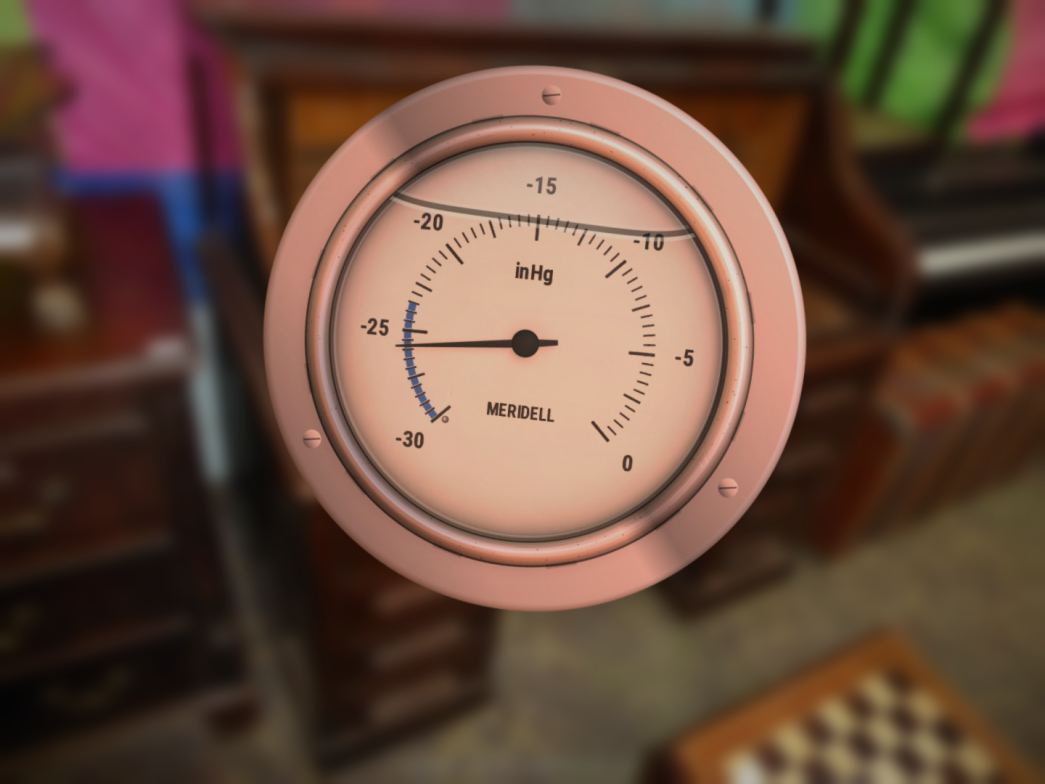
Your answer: -25.75 inHg
